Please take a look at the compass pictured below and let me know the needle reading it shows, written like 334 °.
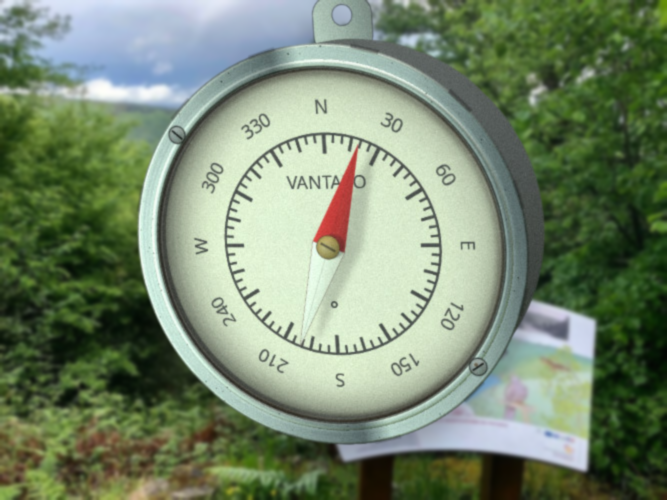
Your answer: 20 °
